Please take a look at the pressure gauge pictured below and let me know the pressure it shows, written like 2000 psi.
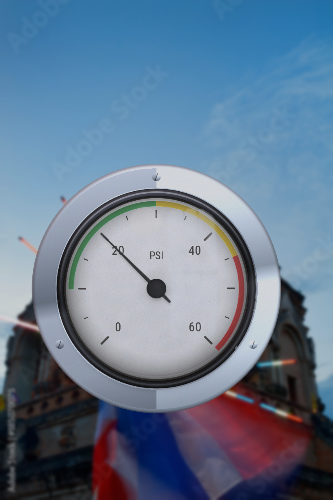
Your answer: 20 psi
